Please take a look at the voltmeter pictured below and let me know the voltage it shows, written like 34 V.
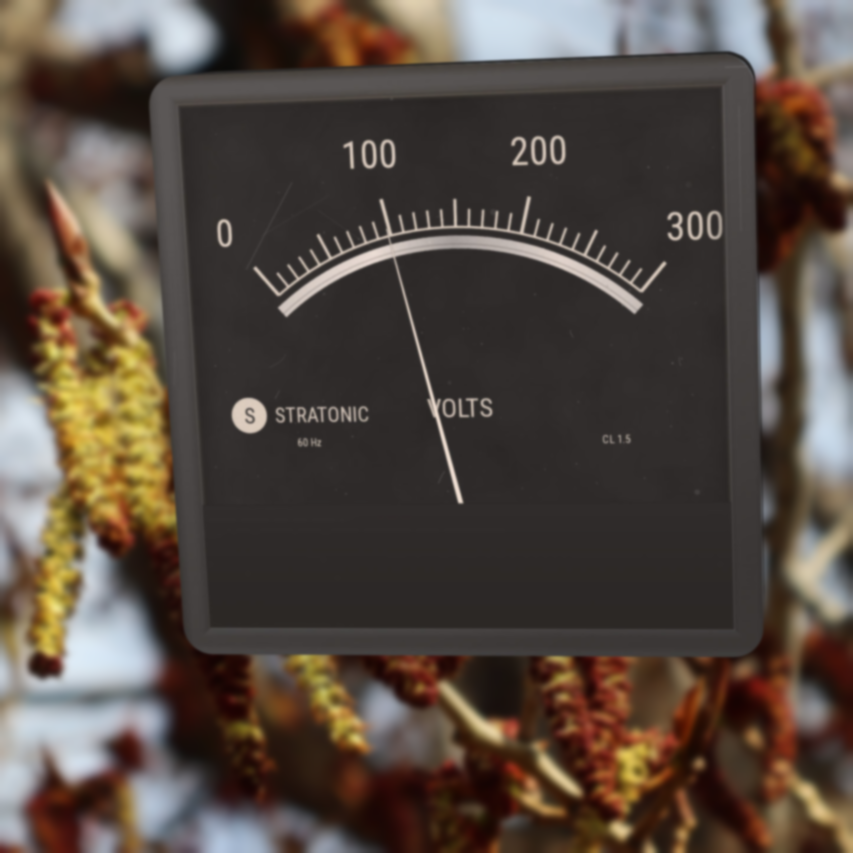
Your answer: 100 V
